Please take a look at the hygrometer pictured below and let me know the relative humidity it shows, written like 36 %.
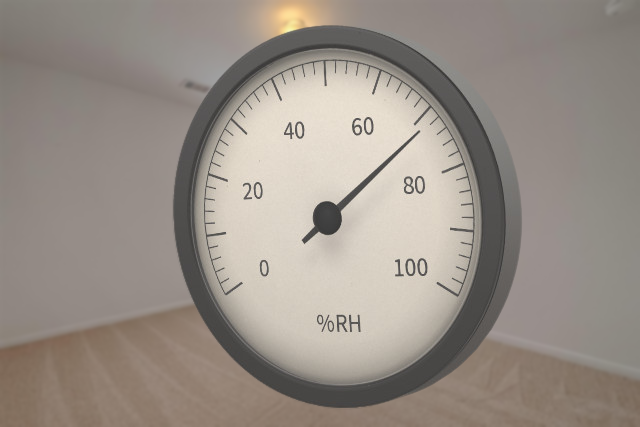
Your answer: 72 %
